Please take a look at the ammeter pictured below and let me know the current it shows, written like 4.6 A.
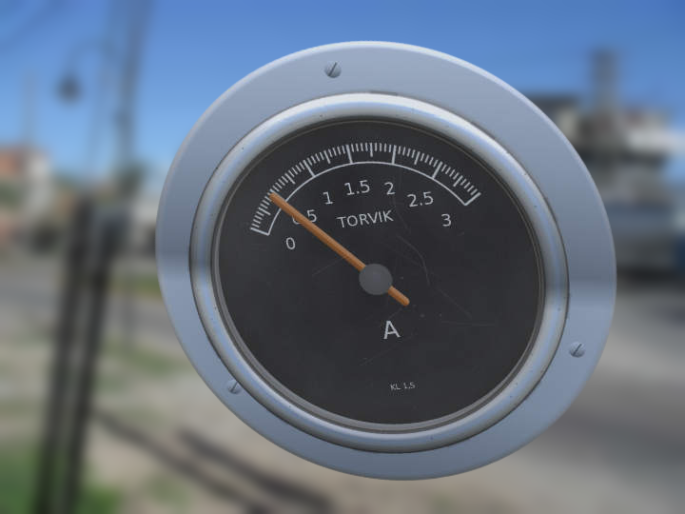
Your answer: 0.5 A
